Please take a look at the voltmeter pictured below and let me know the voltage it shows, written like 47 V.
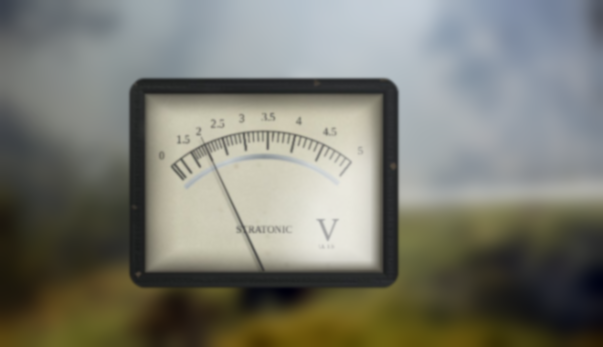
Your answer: 2 V
